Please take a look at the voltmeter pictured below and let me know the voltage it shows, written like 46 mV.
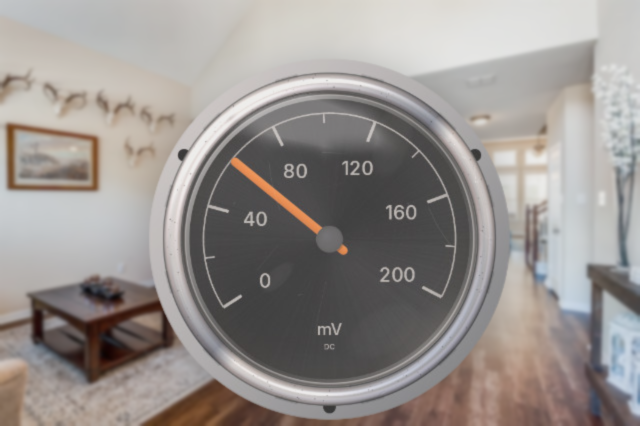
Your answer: 60 mV
